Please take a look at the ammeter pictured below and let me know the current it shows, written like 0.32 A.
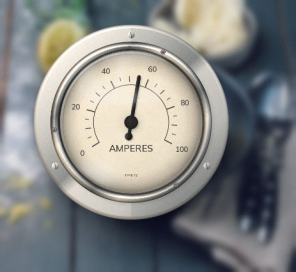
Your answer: 55 A
